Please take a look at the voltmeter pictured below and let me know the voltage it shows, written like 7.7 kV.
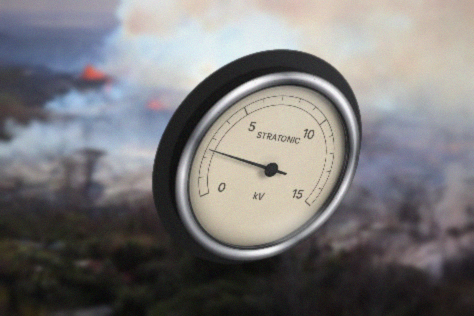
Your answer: 2.5 kV
